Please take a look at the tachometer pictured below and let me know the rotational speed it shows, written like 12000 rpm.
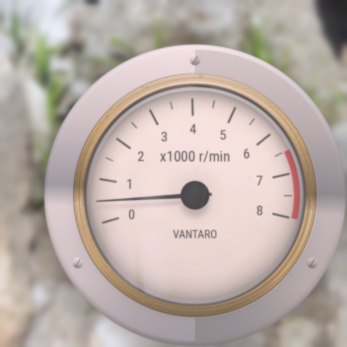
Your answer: 500 rpm
